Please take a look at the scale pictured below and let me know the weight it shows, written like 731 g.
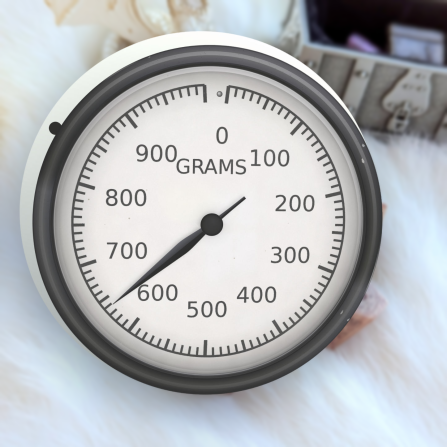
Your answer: 640 g
